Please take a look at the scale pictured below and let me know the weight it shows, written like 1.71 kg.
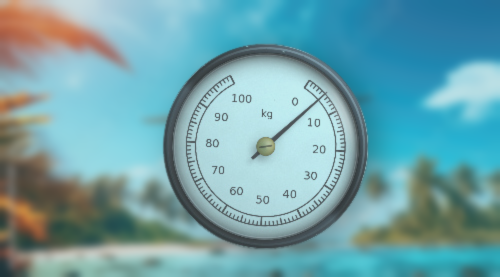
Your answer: 5 kg
